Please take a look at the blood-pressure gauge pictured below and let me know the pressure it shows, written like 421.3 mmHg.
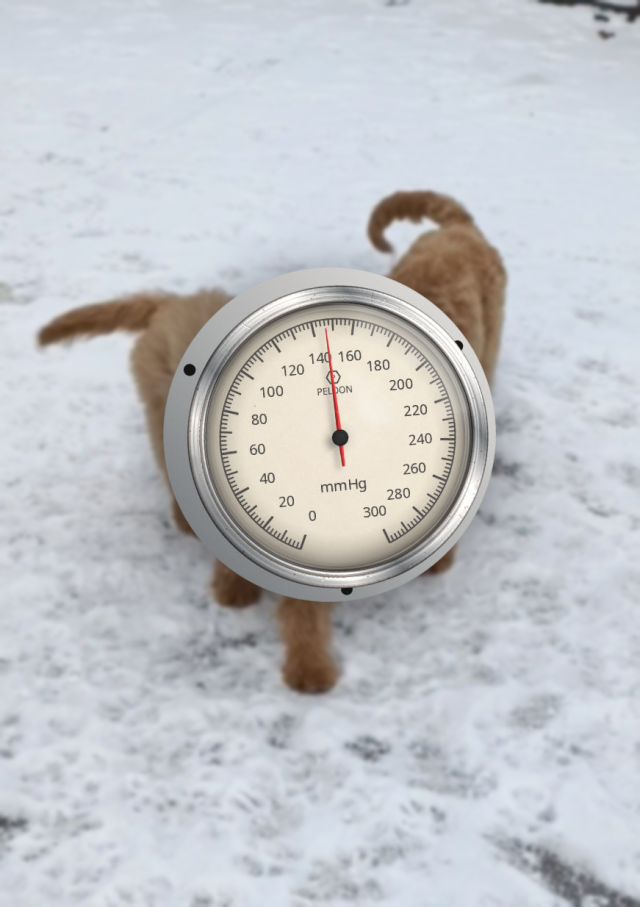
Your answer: 146 mmHg
